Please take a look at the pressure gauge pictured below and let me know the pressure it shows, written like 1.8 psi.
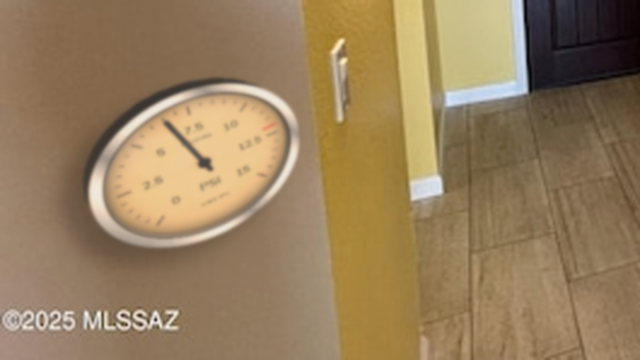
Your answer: 6.5 psi
